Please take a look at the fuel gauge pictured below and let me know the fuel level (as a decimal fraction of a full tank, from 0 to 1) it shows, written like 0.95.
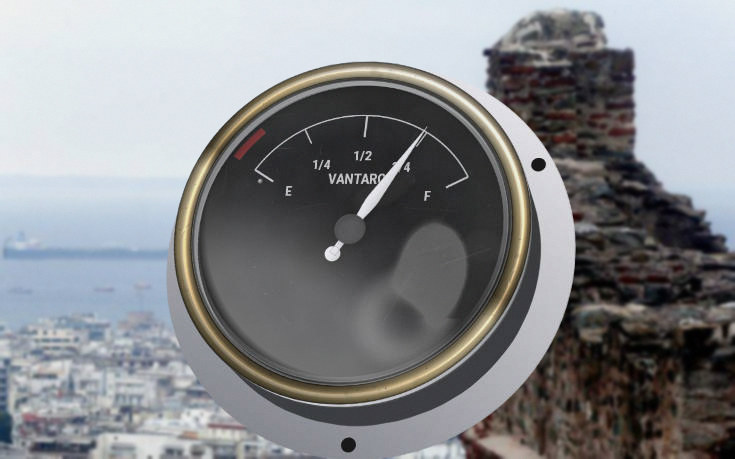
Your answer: 0.75
